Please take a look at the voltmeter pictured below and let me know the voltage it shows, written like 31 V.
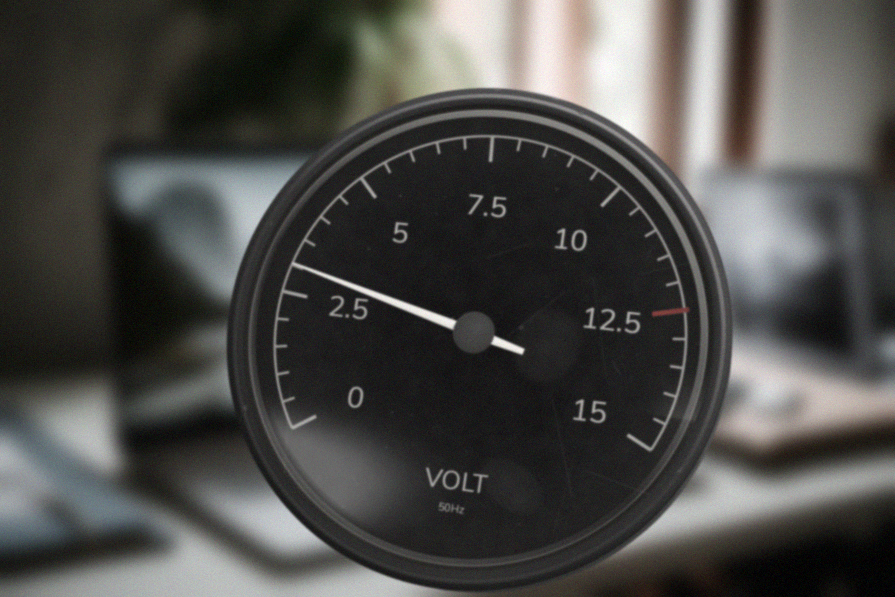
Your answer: 3 V
